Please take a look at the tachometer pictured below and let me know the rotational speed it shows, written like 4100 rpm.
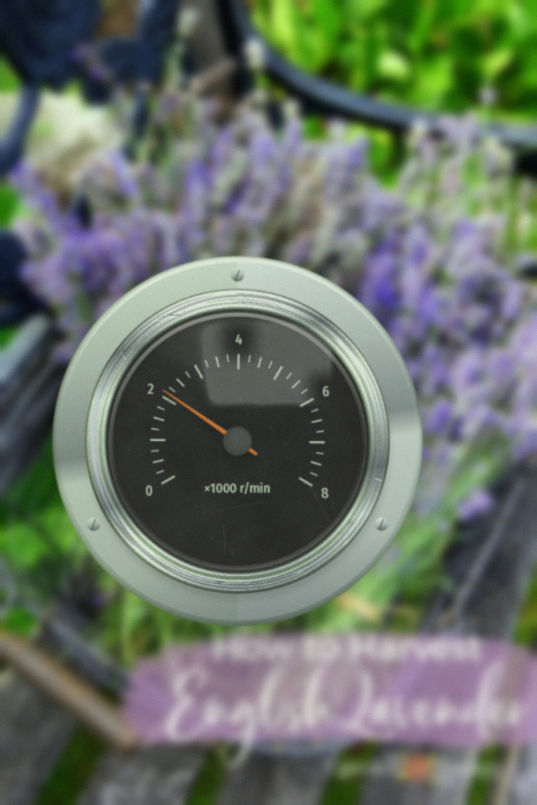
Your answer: 2125 rpm
